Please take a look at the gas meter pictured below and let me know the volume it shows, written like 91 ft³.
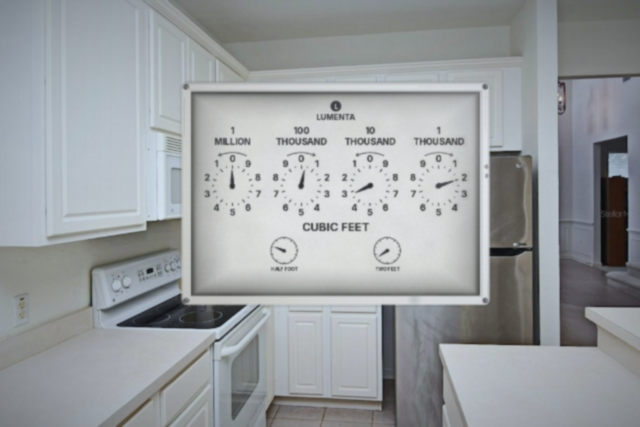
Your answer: 3200 ft³
